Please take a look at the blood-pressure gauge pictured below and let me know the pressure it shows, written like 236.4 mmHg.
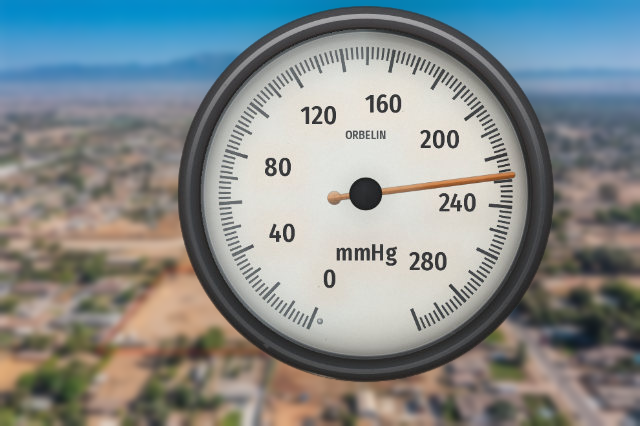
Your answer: 228 mmHg
